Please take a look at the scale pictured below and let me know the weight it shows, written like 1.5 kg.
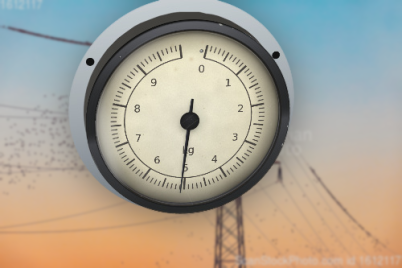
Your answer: 5.1 kg
